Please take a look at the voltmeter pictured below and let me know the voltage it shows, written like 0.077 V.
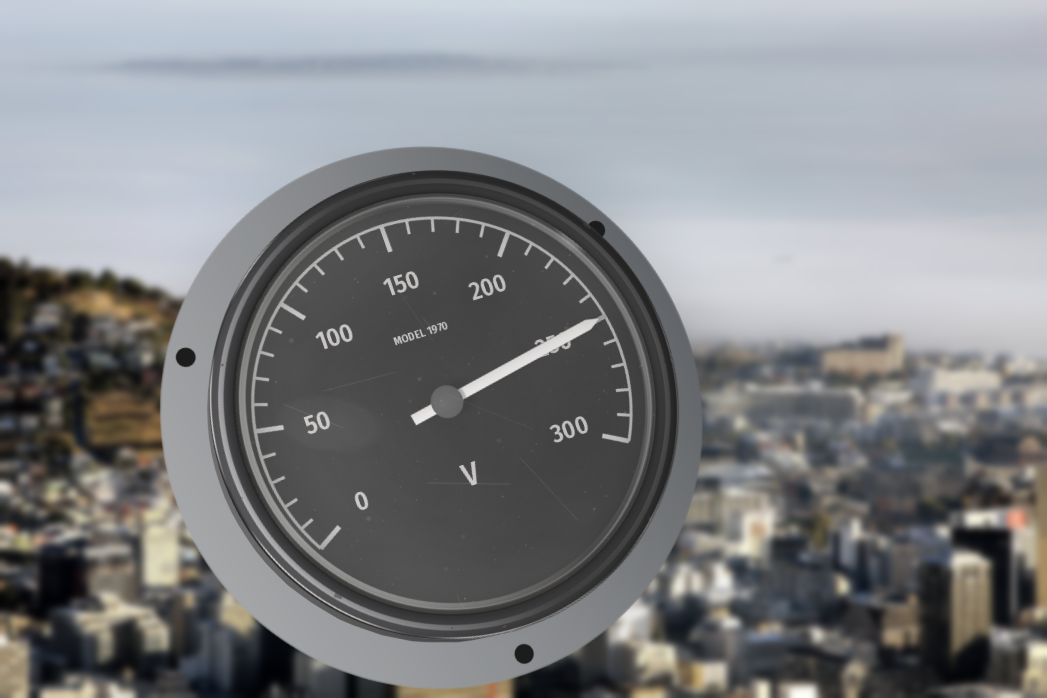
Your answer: 250 V
